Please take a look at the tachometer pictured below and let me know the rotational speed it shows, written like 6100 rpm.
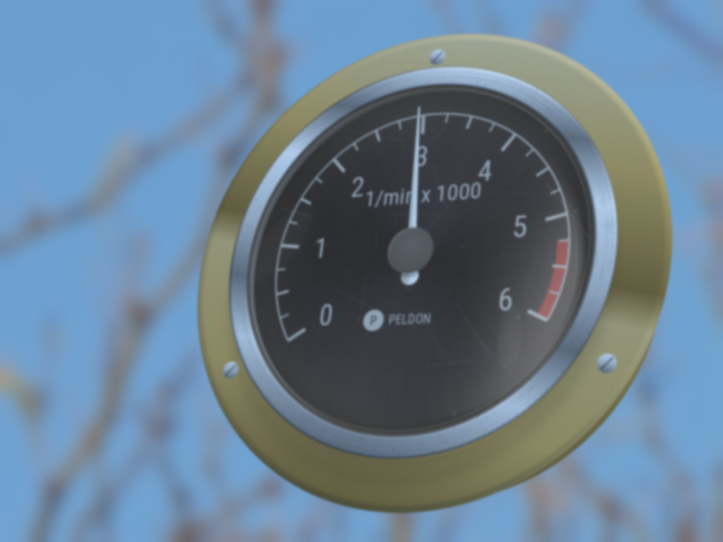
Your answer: 3000 rpm
